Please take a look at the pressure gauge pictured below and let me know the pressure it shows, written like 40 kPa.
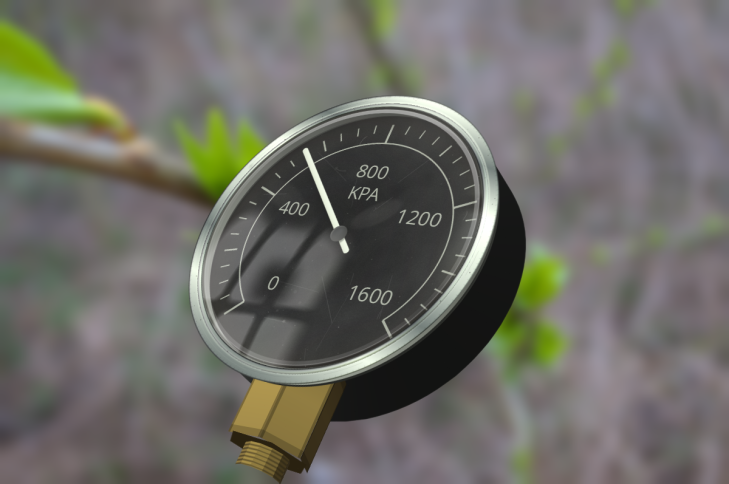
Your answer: 550 kPa
